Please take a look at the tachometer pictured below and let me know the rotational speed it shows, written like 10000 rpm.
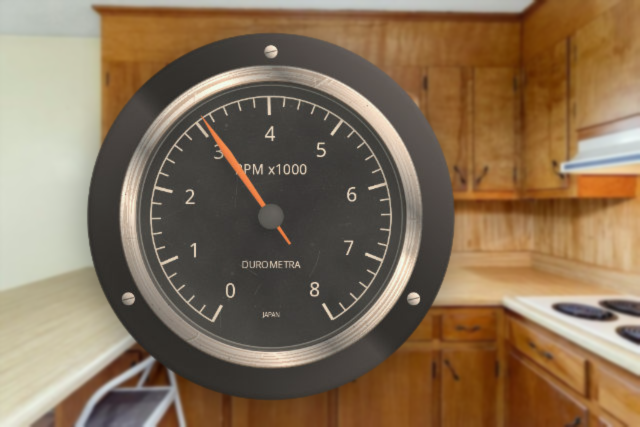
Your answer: 3100 rpm
